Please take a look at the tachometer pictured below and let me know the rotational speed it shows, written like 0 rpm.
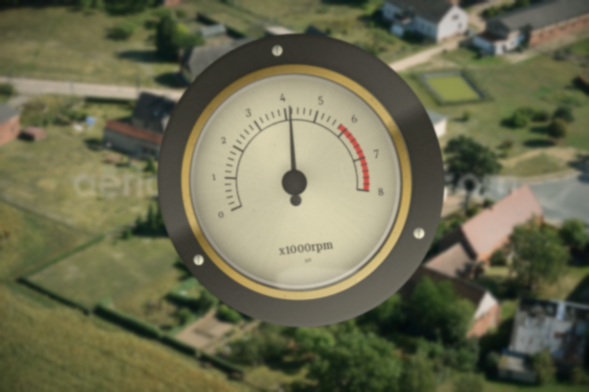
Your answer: 4200 rpm
